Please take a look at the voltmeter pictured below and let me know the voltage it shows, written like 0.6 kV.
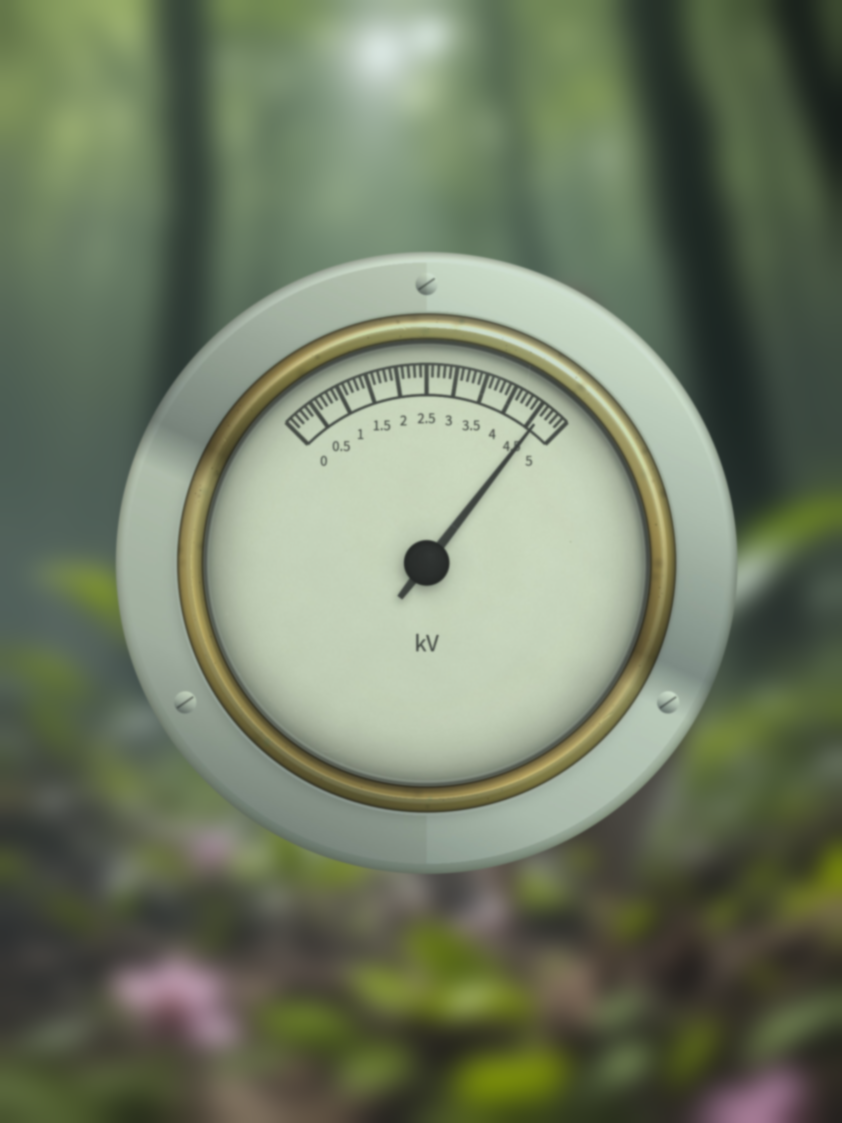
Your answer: 4.6 kV
